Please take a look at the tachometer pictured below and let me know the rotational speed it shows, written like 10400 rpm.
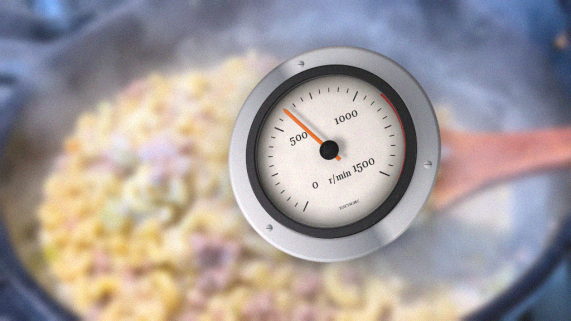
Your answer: 600 rpm
